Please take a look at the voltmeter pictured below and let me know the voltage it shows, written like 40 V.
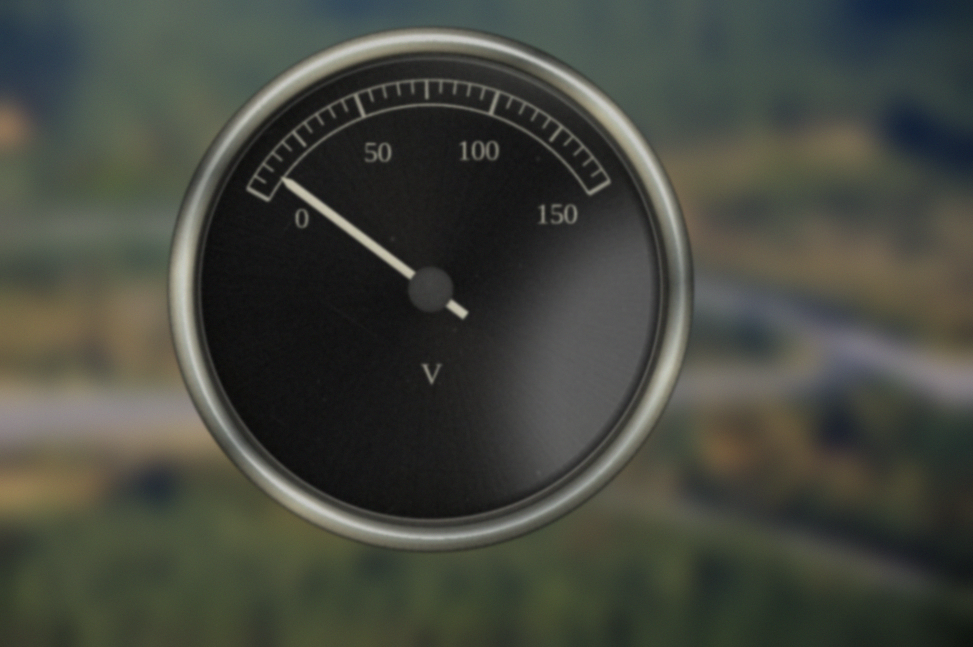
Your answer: 10 V
